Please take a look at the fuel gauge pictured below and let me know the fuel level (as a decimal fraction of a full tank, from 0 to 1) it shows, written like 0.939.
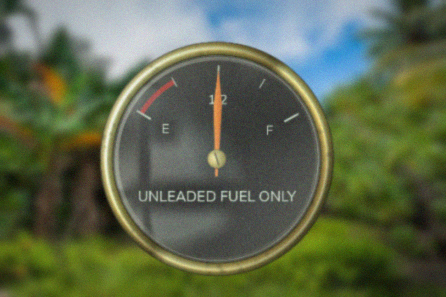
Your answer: 0.5
